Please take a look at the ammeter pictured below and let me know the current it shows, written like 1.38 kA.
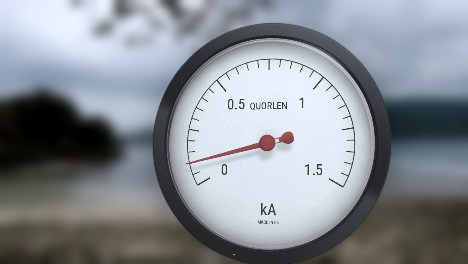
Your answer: 0.1 kA
